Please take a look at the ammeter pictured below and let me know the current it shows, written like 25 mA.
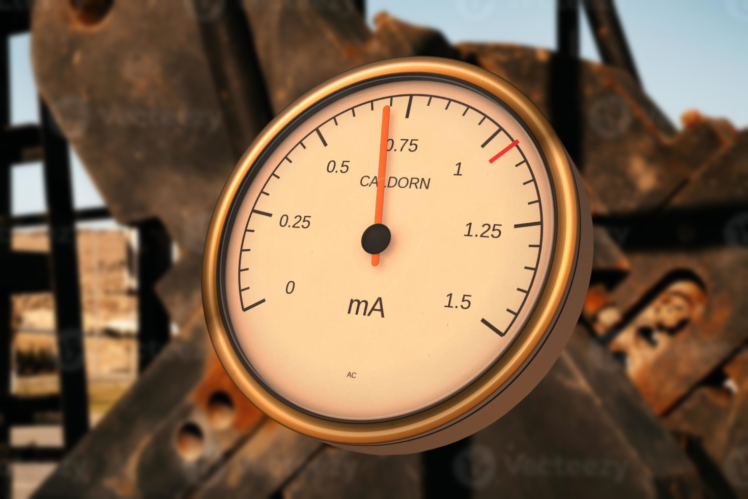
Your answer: 0.7 mA
